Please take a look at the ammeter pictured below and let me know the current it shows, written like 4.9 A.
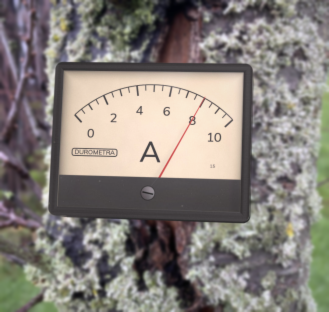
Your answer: 8 A
